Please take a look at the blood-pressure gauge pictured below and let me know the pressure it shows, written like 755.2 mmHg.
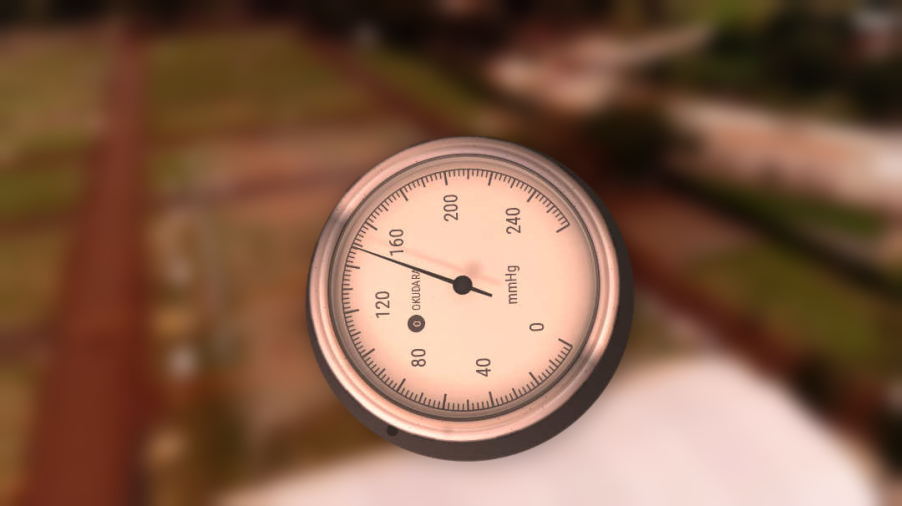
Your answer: 148 mmHg
